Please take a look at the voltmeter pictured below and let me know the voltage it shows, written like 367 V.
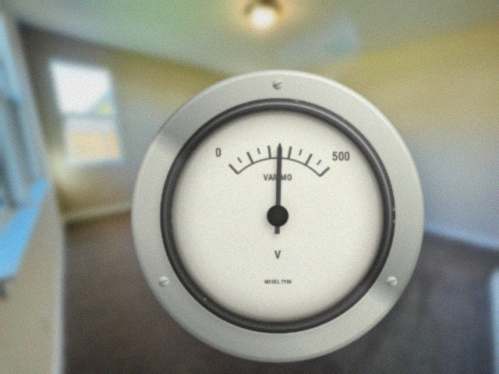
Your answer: 250 V
